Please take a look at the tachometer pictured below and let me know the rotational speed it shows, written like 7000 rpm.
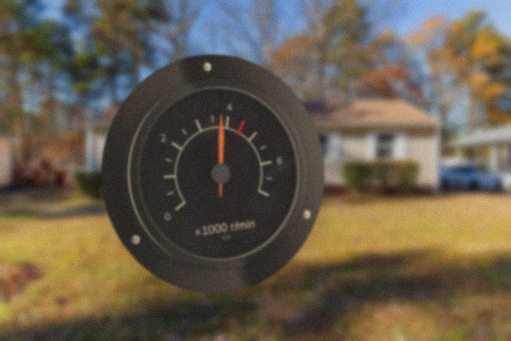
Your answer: 3750 rpm
